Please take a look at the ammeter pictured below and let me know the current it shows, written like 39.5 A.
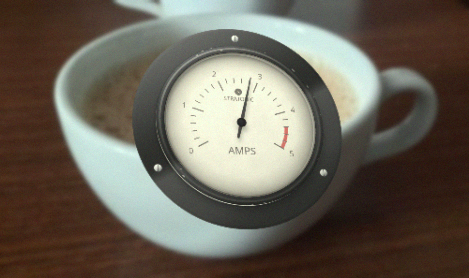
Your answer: 2.8 A
